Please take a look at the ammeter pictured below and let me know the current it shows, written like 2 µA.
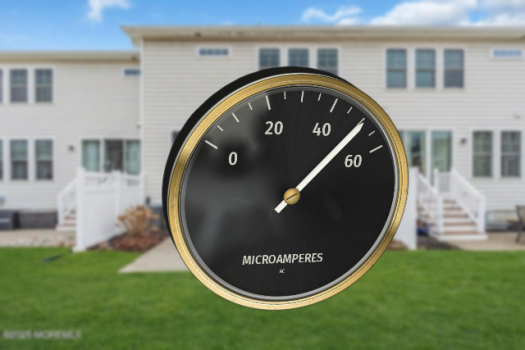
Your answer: 50 µA
